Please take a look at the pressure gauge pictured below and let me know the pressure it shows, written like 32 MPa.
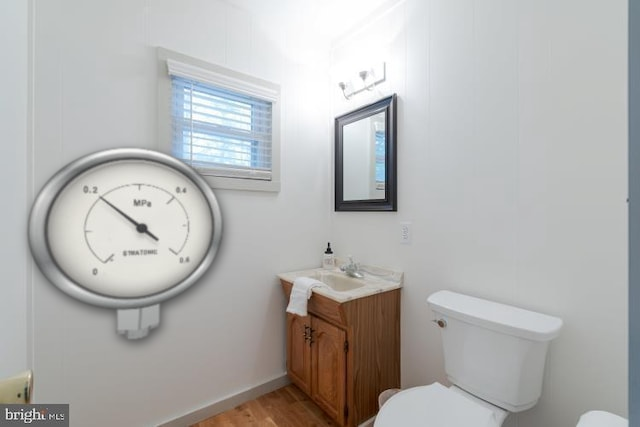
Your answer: 0.2 MPa
